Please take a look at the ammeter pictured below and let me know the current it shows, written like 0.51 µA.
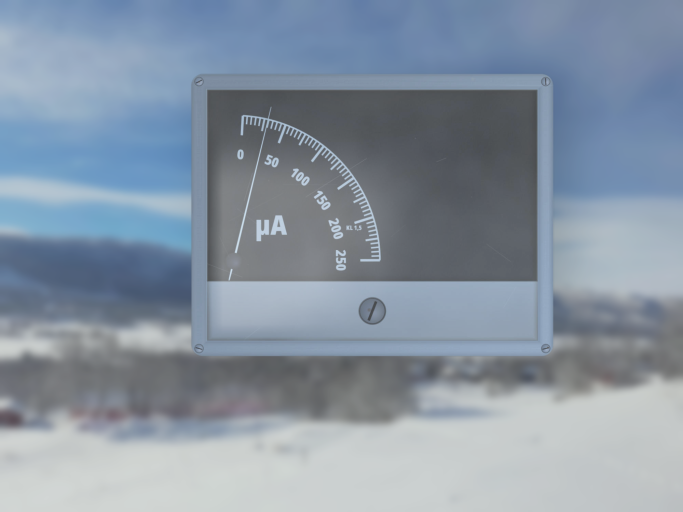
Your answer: 30 µA
